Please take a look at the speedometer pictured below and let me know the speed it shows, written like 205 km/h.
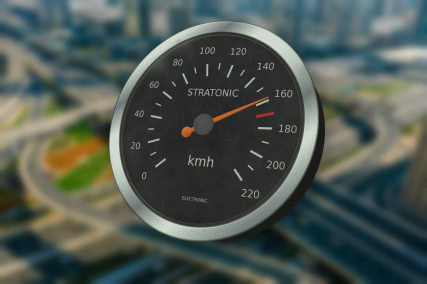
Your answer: 160 km/h
